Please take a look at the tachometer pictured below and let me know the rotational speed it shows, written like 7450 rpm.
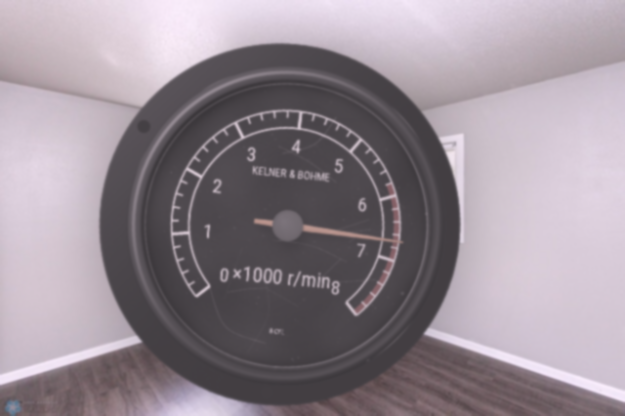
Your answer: 6700 rpm
